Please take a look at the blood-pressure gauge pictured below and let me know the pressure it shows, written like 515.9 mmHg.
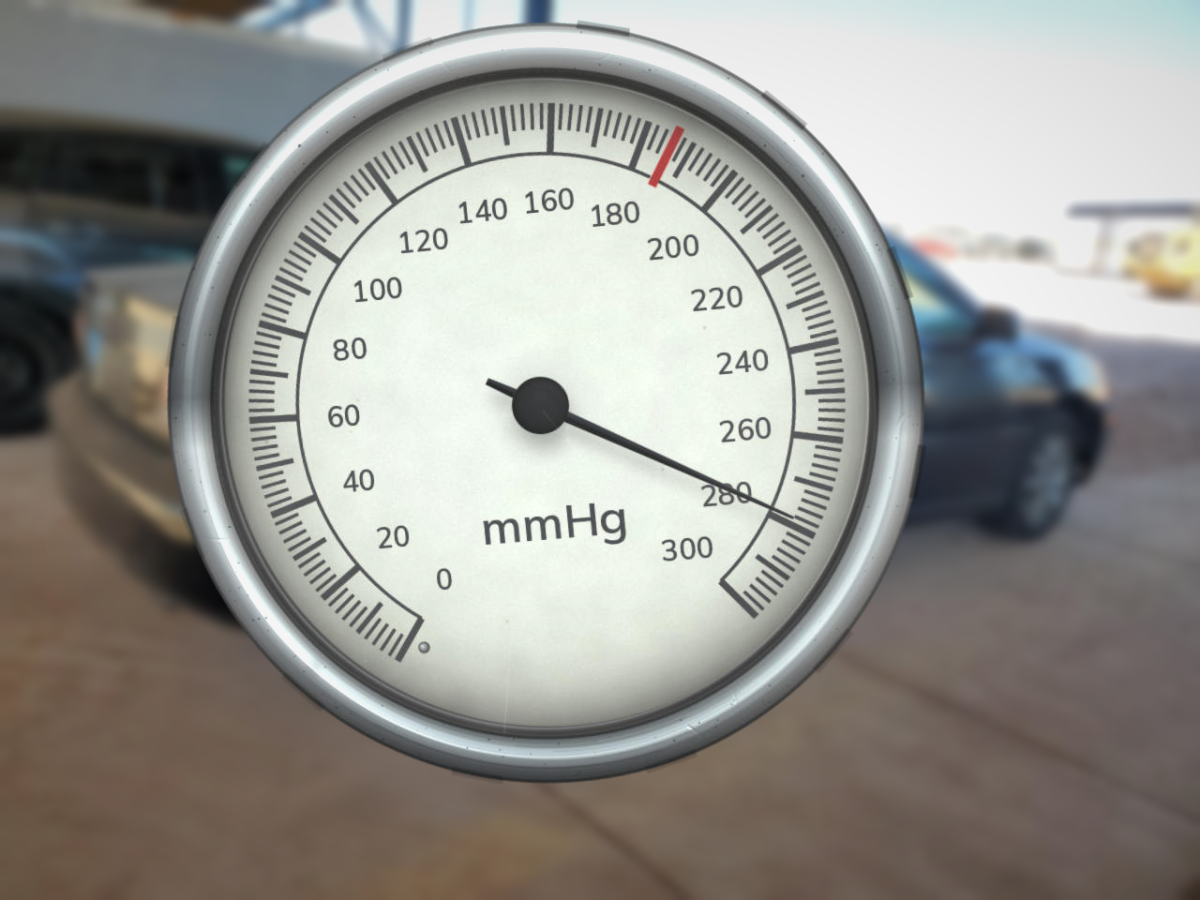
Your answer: 278 mmHg
